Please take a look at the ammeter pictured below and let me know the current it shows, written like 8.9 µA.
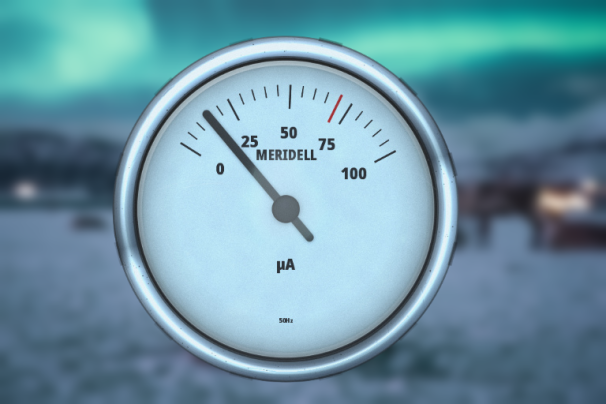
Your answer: 15 µA
